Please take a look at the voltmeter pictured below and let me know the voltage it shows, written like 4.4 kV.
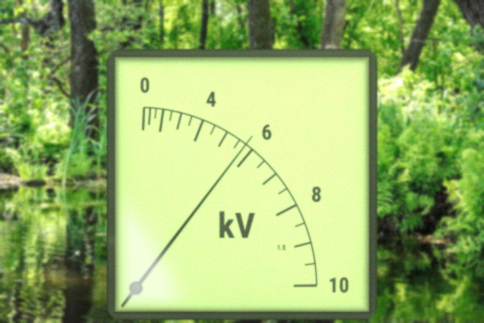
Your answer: 5.75 kV
